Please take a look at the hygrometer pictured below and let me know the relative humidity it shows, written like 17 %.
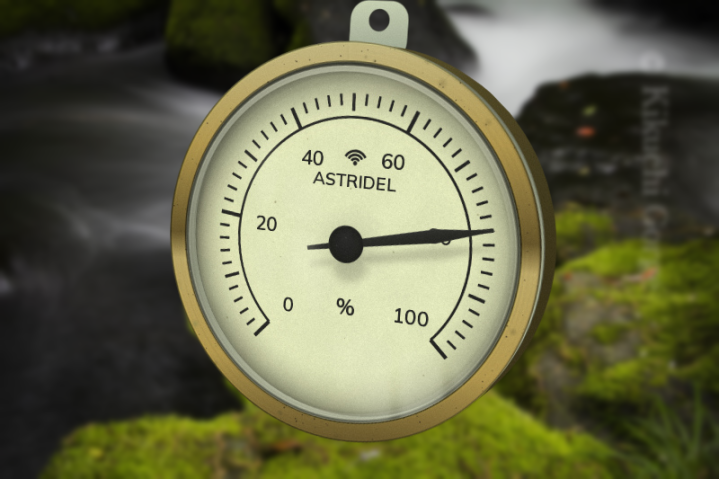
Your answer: 80 %
